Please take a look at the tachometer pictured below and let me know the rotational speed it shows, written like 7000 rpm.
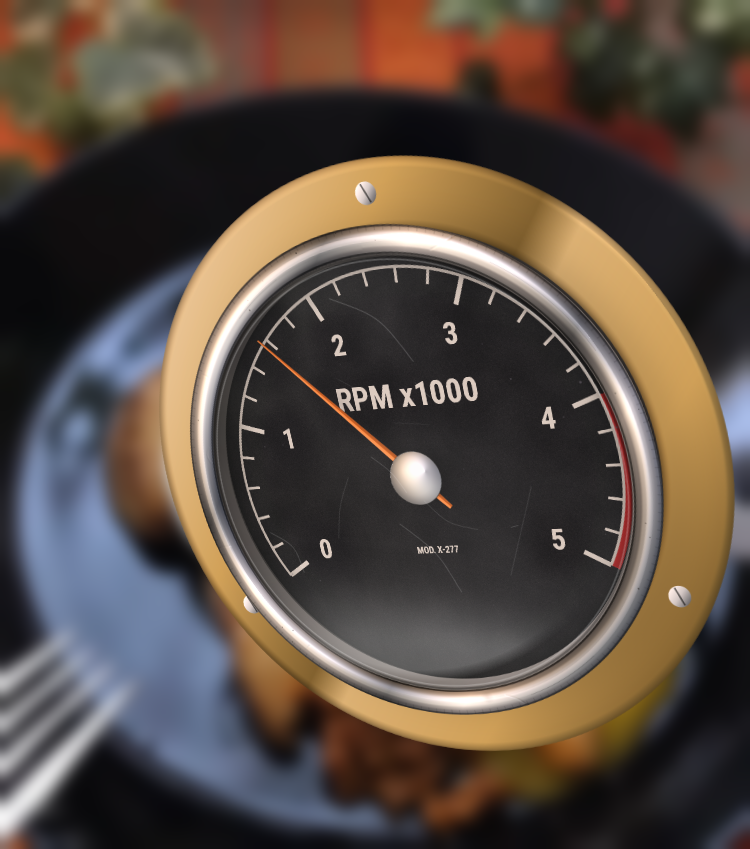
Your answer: 1600 rpm
